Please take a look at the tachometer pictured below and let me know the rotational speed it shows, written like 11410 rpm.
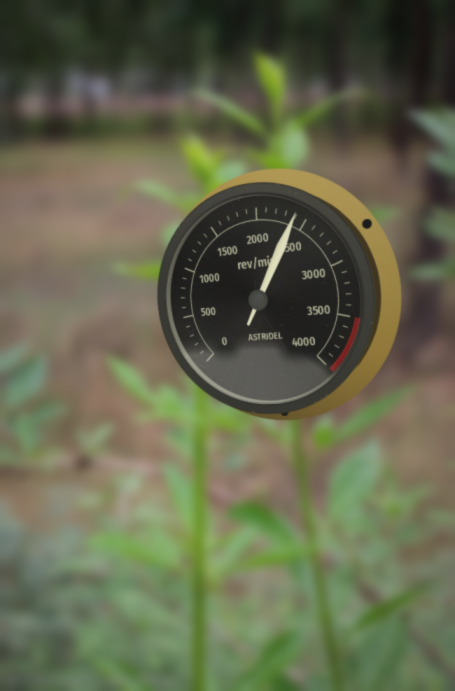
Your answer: 2400 rpm
